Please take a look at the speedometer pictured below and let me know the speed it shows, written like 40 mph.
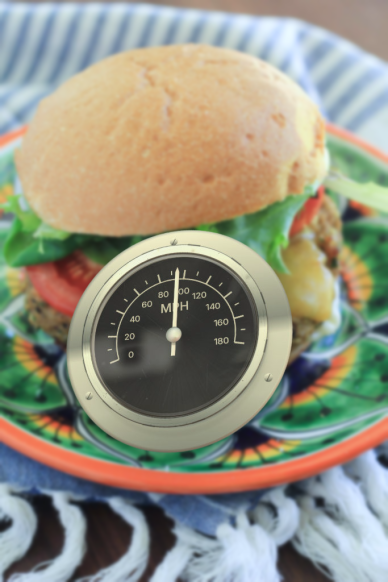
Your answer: 95 mph
